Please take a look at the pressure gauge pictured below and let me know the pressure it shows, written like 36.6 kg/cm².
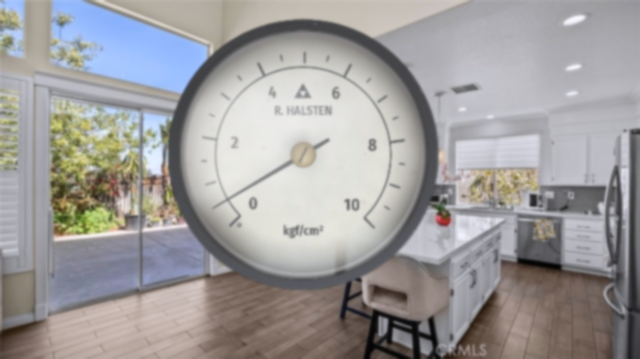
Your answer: 0.5 kg/cm²
